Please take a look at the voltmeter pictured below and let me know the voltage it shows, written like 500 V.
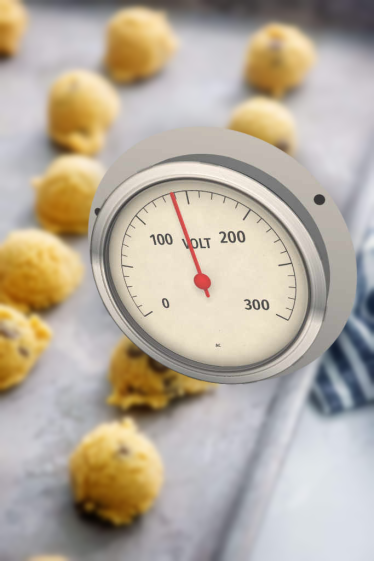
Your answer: 140 V
